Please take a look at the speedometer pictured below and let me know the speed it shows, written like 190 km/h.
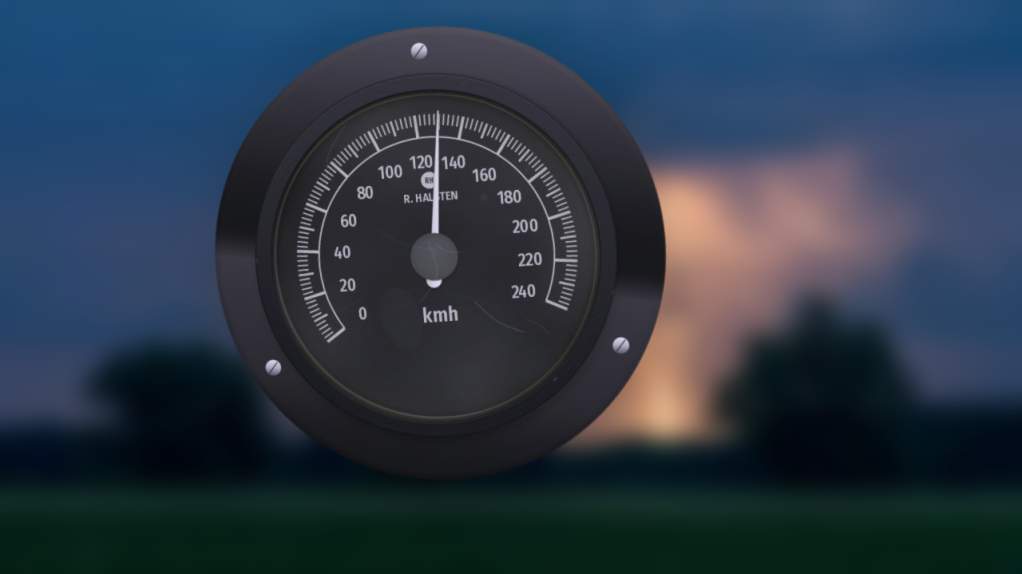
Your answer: 130 km/h
